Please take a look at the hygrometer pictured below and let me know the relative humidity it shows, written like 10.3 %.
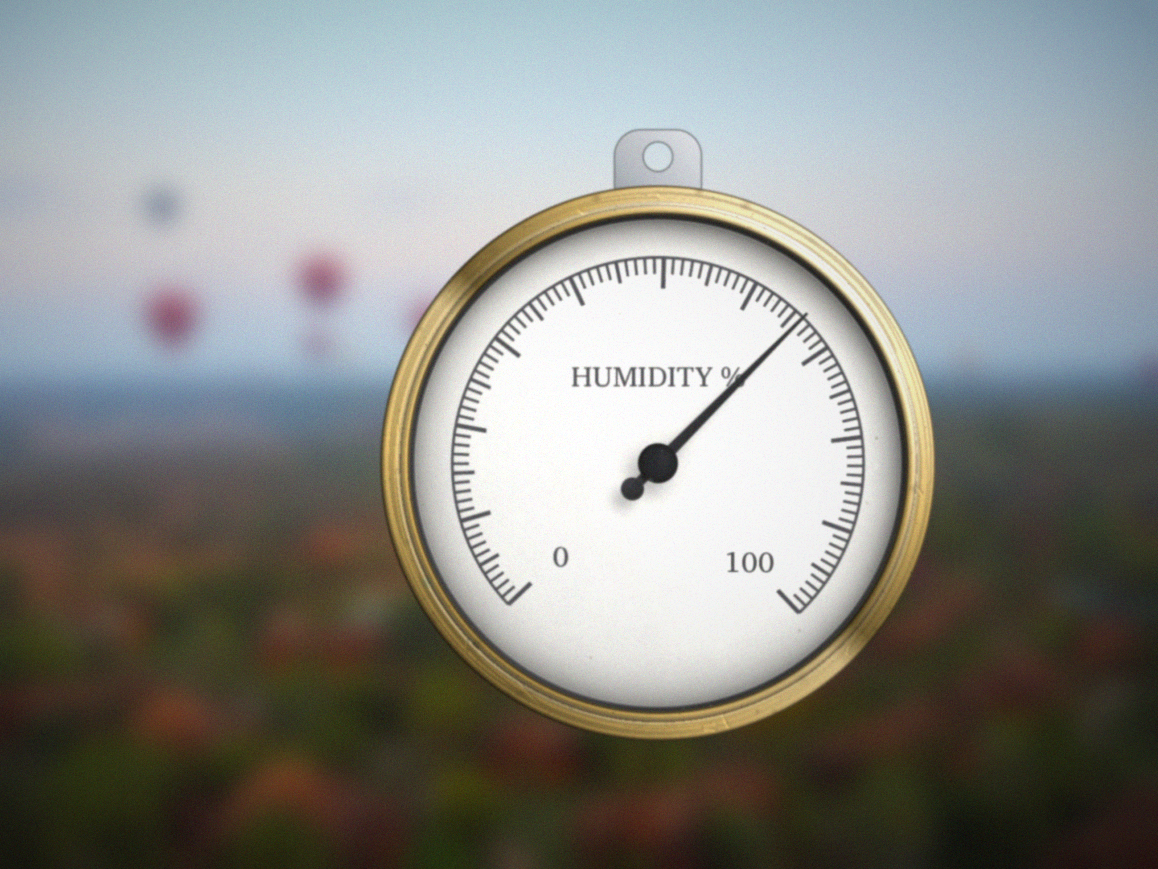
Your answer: 66 %
